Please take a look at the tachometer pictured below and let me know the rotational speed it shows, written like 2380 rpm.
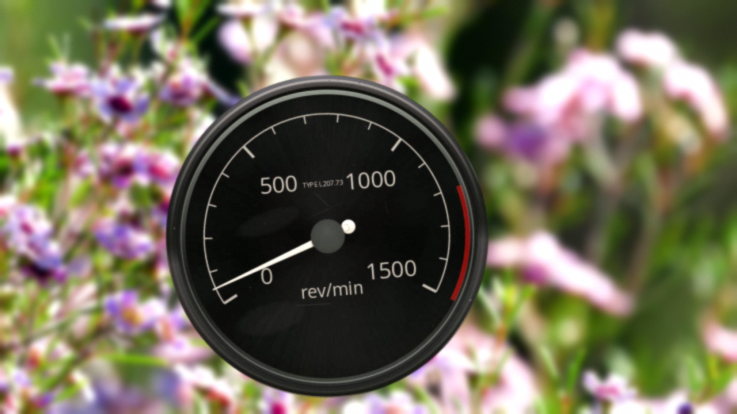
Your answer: 50 rpm
